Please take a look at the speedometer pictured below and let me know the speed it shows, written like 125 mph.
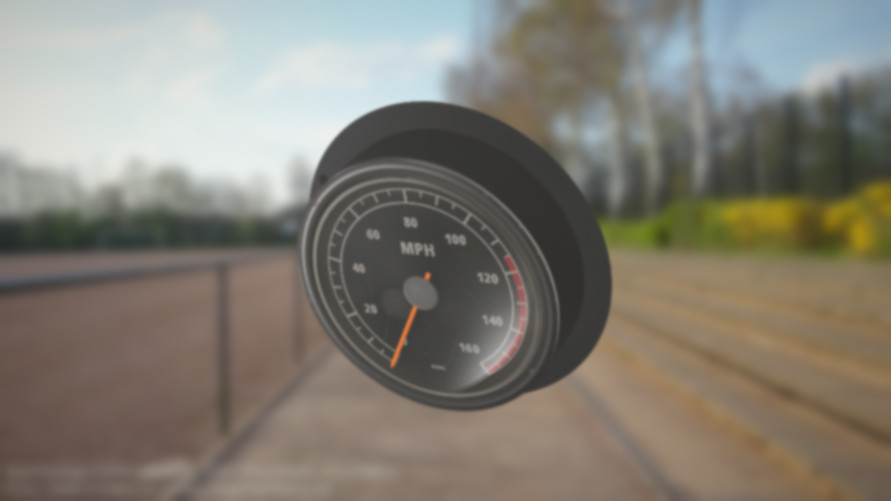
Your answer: 0 mph
